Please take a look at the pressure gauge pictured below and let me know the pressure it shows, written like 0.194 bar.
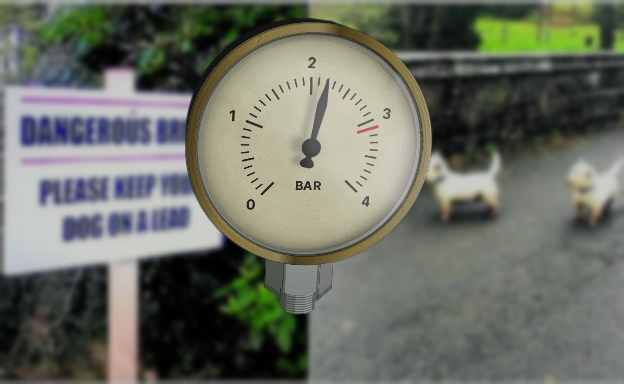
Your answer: 2.2 bar
